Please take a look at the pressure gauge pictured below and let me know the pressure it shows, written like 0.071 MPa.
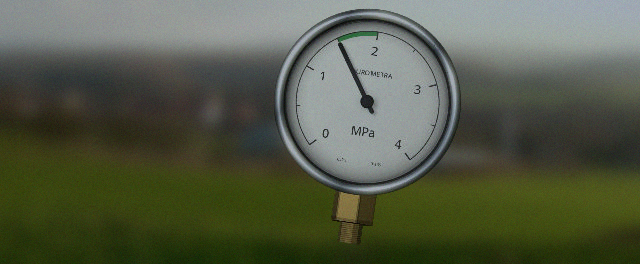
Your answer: 1.5 MPa
